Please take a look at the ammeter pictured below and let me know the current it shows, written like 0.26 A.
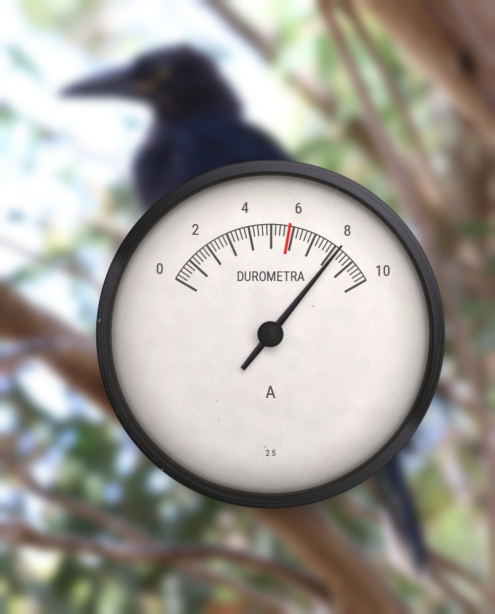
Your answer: 8.2 A
